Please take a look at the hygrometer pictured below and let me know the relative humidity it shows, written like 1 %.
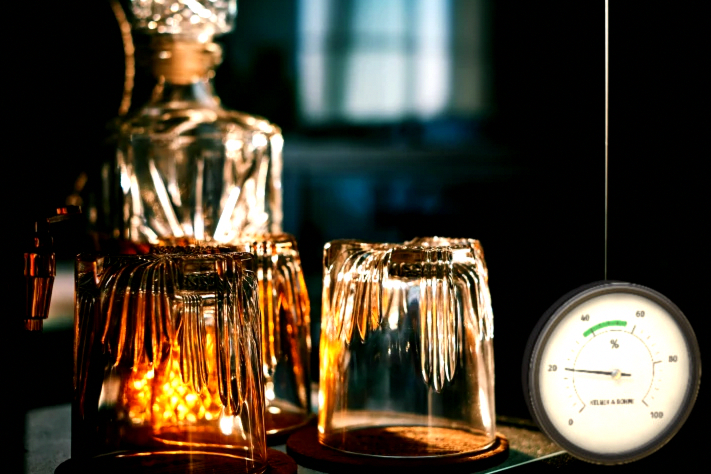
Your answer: 20 %
